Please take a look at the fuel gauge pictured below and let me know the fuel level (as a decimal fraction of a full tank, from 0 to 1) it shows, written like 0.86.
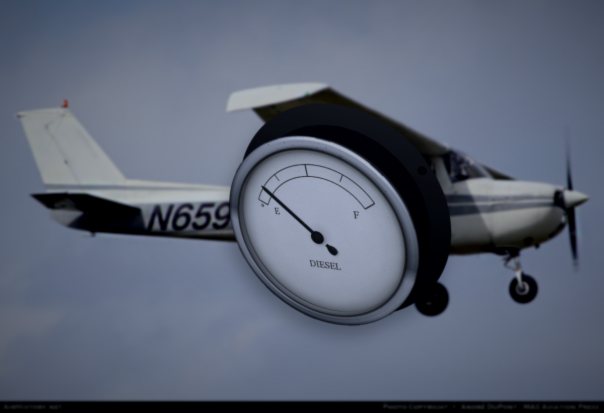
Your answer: 0.125
